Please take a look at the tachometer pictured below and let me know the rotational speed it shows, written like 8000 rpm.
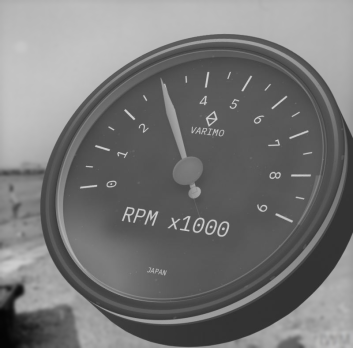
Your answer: 3000 rpm
